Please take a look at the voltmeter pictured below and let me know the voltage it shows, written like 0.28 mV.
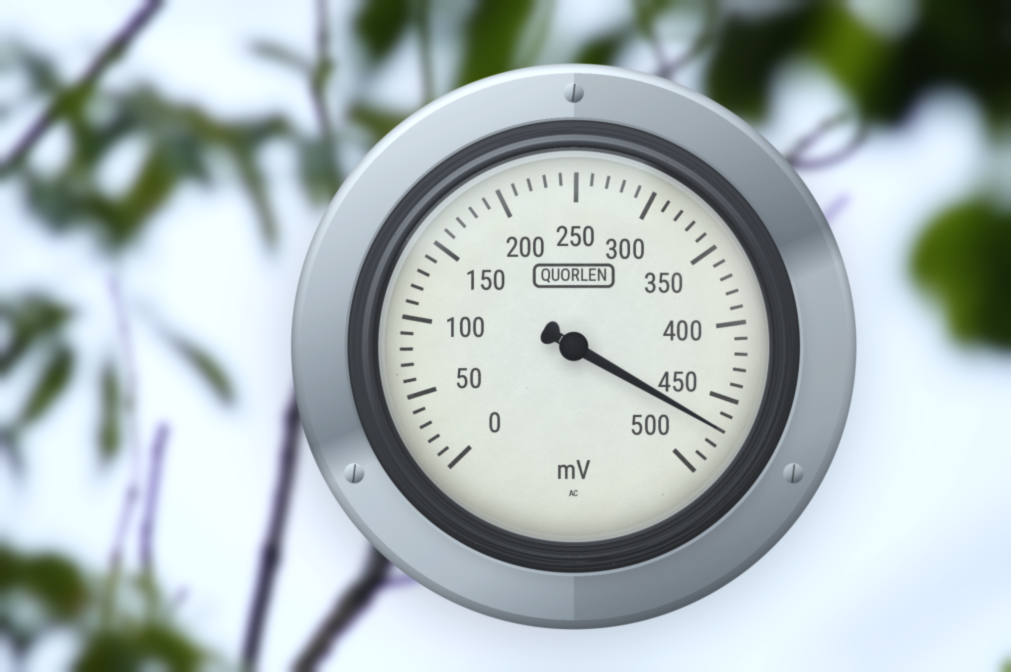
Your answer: 470 mV
